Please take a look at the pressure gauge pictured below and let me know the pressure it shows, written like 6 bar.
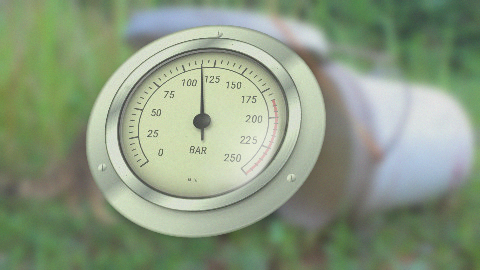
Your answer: 115 bar
